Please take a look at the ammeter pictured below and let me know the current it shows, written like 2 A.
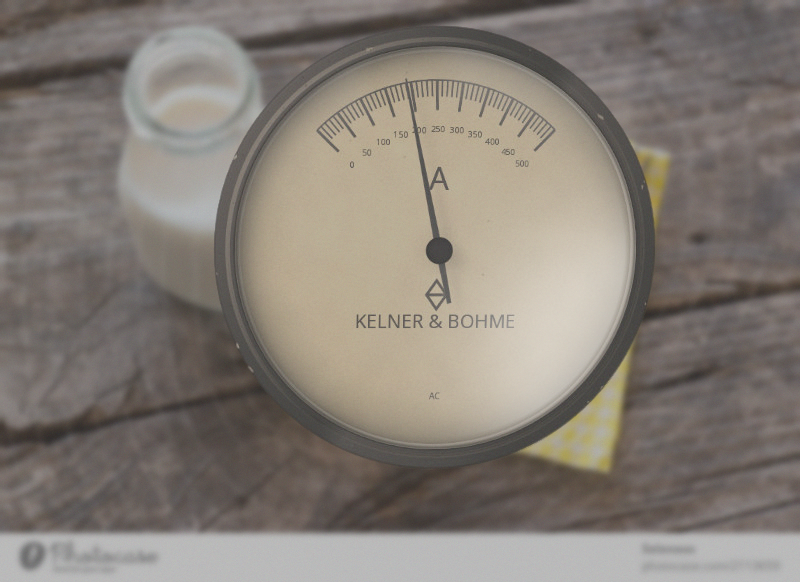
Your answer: 190 A
